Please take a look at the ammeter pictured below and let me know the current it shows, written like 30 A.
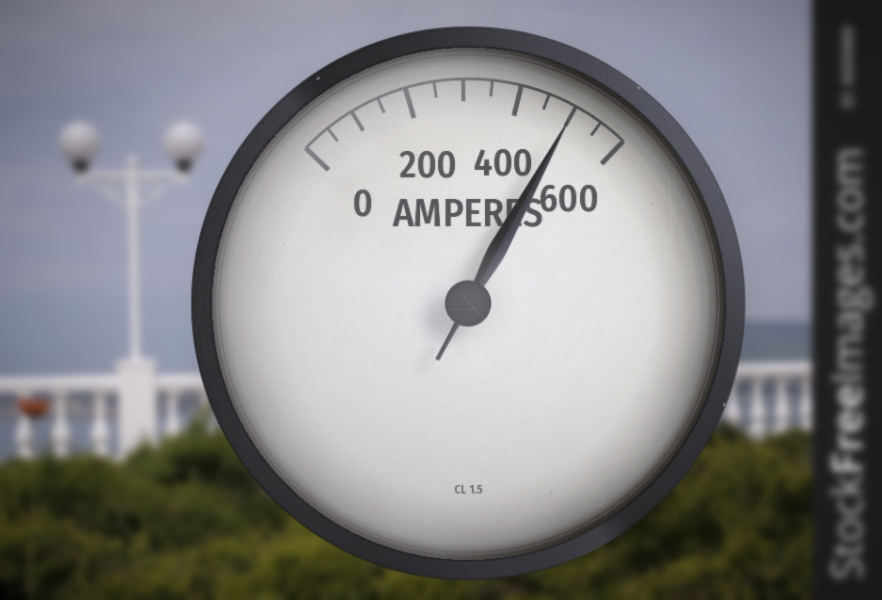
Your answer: 500 A
